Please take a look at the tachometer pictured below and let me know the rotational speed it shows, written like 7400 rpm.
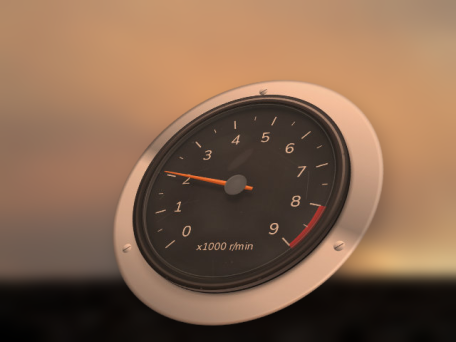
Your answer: 2000 rpm
